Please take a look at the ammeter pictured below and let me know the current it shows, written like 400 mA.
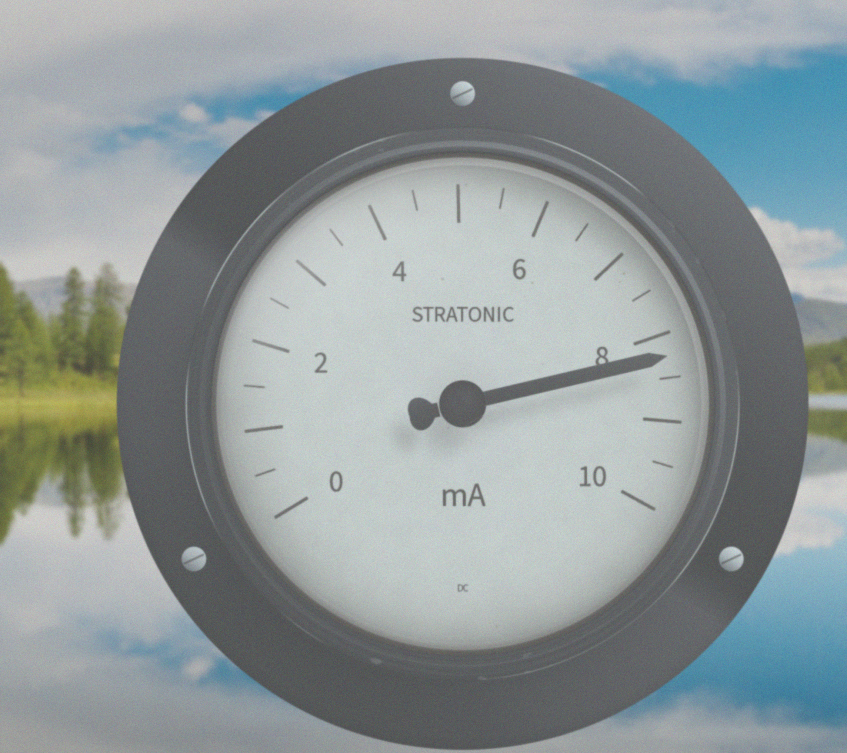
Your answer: 8.25 mA
